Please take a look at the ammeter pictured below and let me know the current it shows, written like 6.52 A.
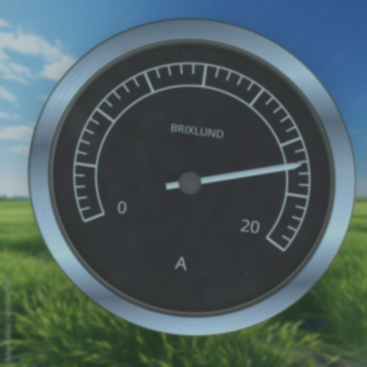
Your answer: 16 A
